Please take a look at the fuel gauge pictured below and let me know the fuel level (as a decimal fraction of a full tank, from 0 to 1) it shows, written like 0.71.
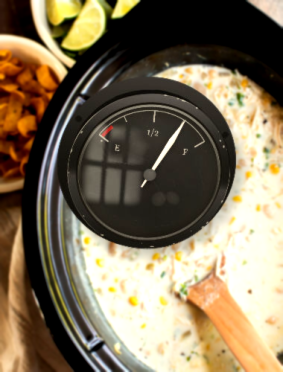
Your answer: 0.75
